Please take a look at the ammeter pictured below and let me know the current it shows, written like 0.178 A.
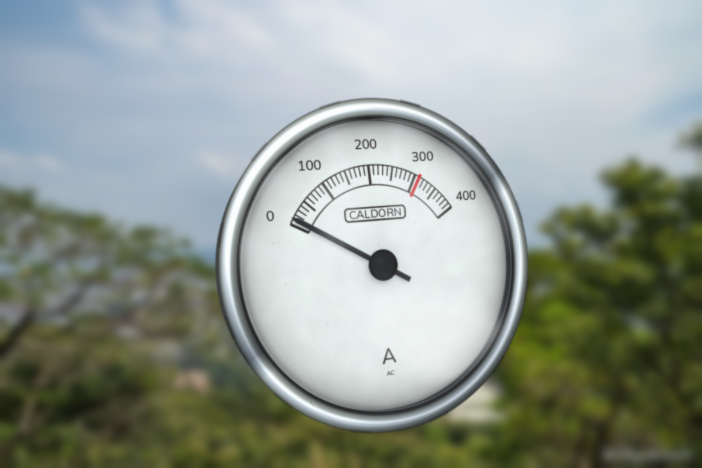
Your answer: 10 A
